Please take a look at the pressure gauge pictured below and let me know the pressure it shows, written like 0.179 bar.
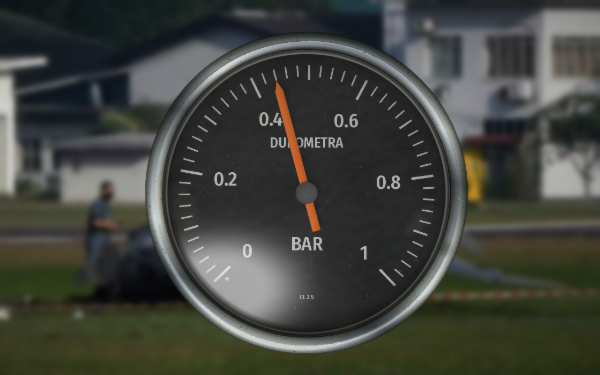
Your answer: 0.44 bar
